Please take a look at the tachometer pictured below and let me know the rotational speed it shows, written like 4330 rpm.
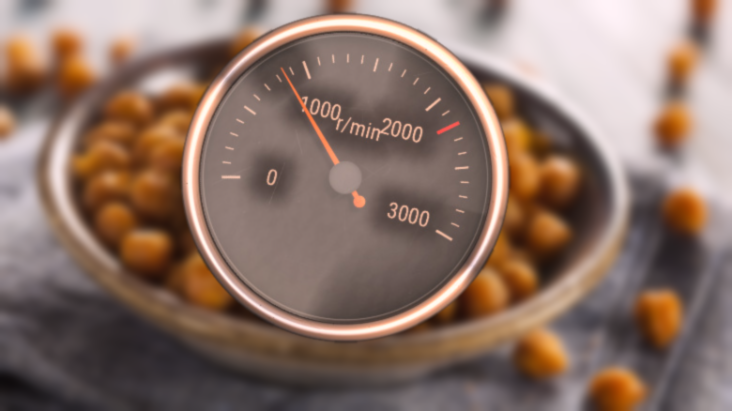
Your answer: 850 rpm
